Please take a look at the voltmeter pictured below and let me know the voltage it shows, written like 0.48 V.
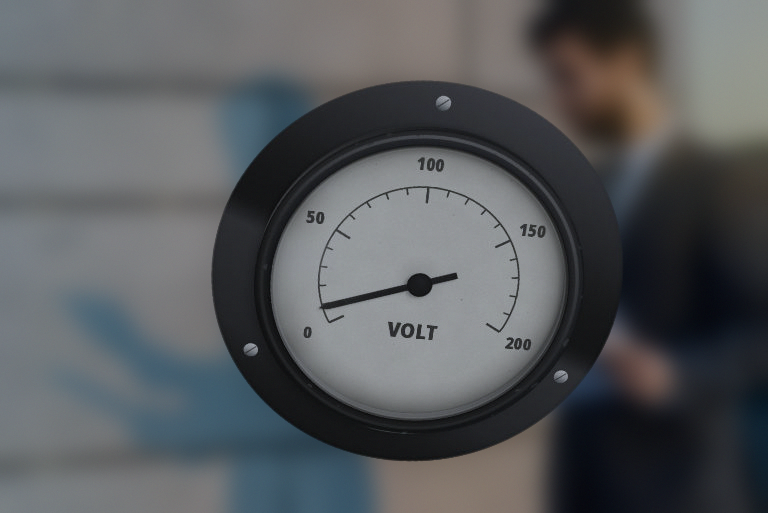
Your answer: 10 V
